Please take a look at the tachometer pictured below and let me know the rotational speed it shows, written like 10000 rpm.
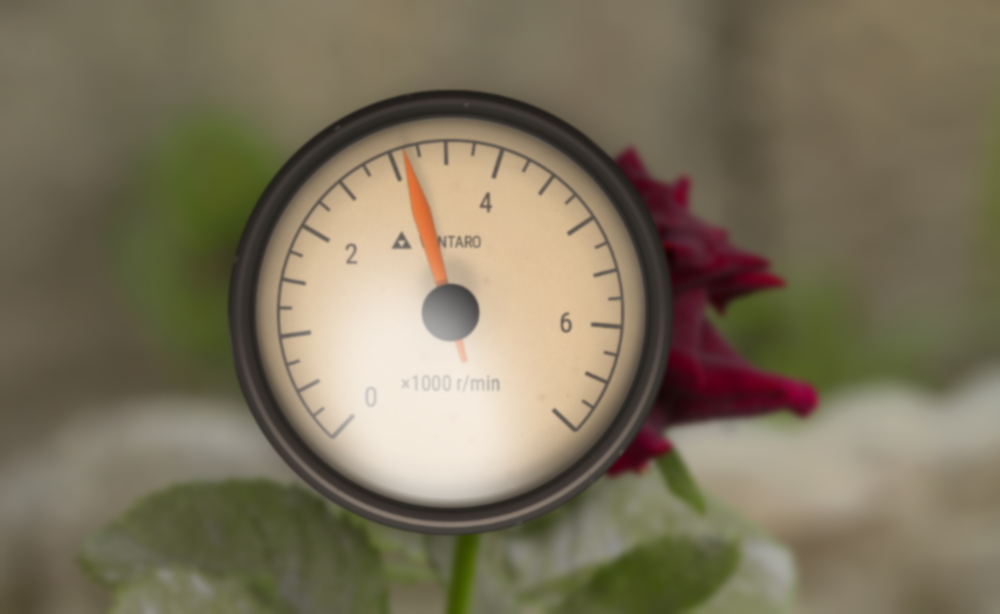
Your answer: 3125 rpm
